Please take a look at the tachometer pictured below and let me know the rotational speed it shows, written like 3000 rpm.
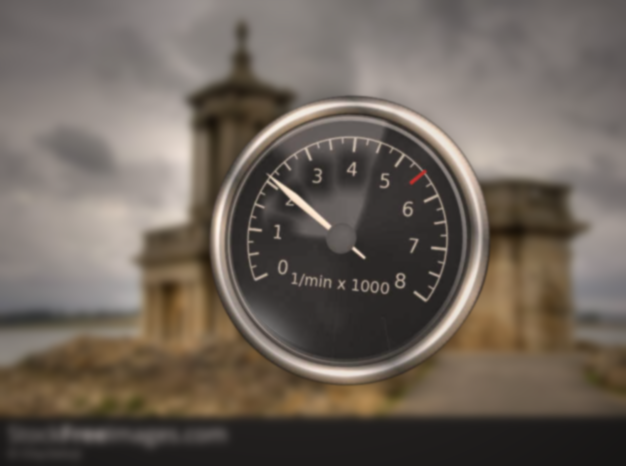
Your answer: 2125 rpm
